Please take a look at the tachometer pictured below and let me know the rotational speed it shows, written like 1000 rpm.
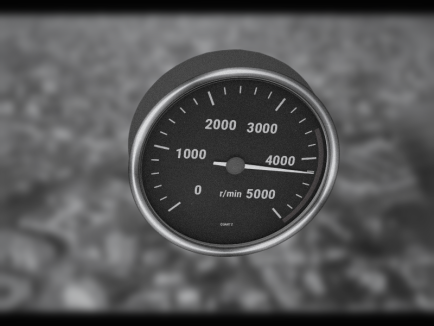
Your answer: 4200 rpm
